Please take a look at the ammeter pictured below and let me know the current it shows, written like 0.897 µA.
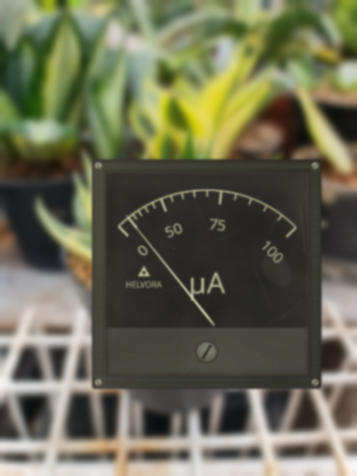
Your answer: 25 µA
